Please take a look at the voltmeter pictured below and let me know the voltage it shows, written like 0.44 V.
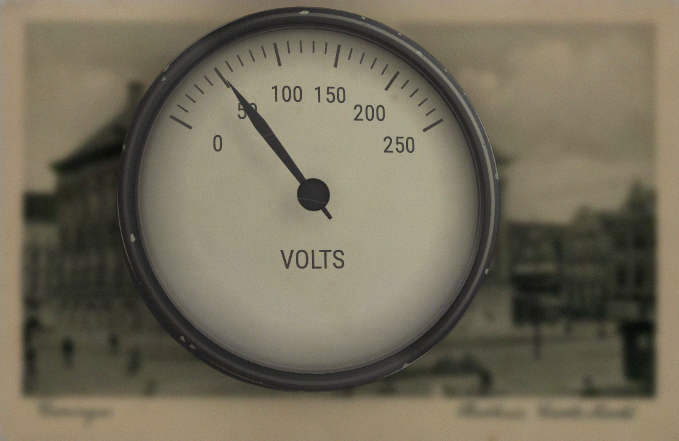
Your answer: 50 V
